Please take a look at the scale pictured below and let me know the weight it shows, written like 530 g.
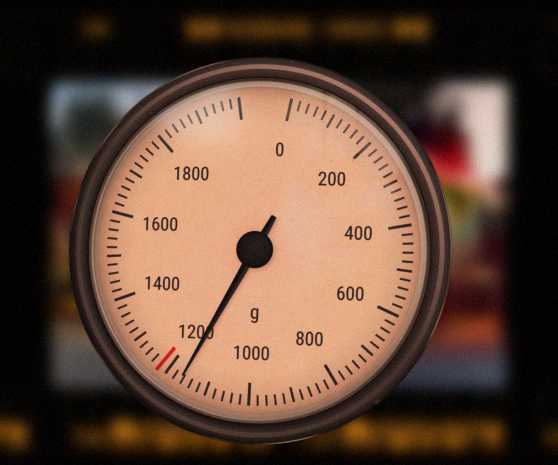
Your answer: 1160 g
